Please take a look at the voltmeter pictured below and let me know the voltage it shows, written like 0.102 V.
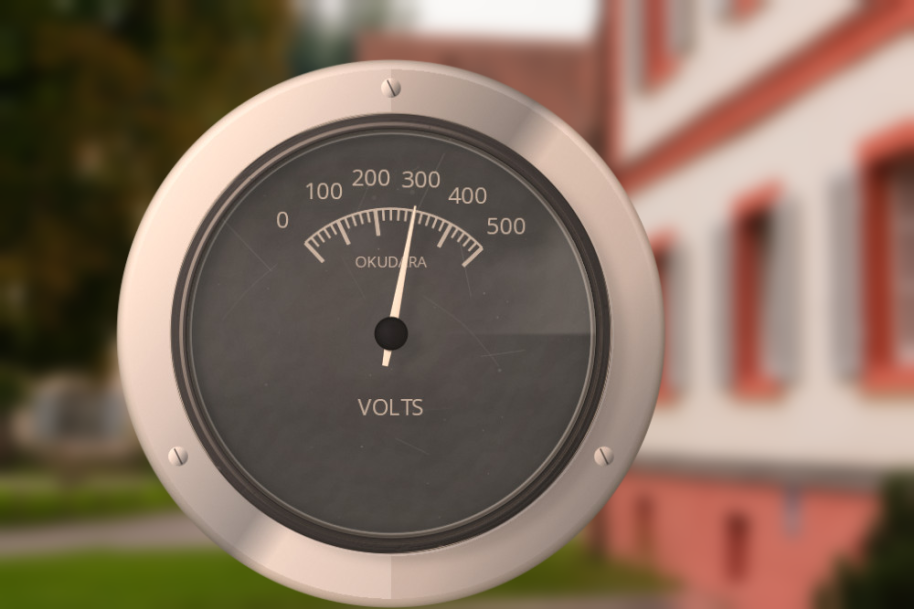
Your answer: 300 V
